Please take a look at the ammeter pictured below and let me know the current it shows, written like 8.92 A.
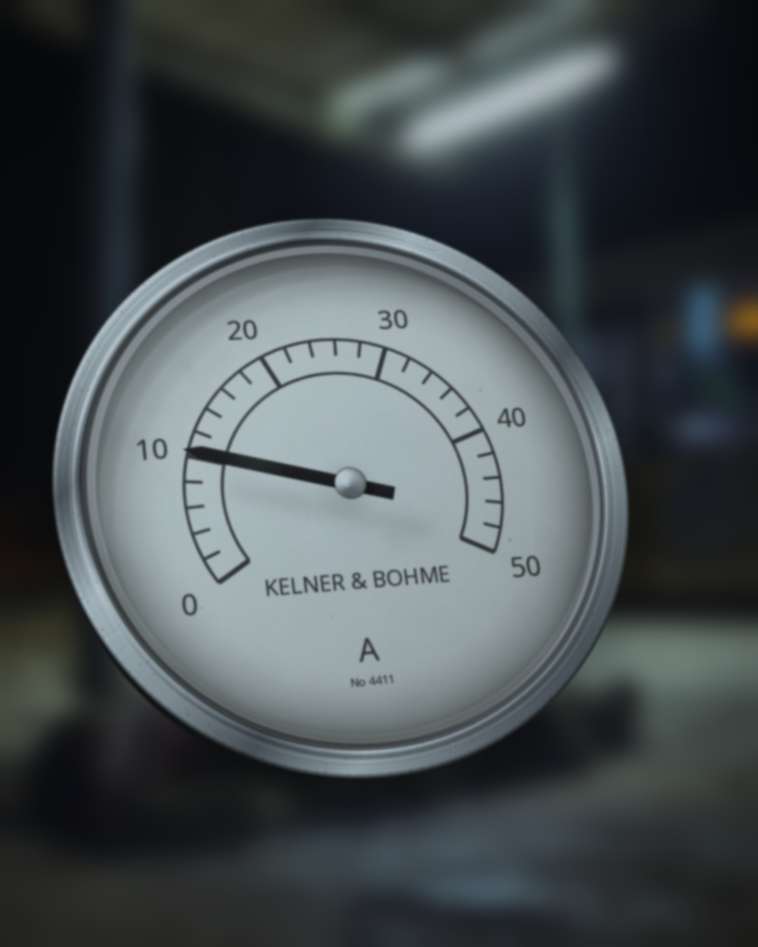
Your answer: 10 A
